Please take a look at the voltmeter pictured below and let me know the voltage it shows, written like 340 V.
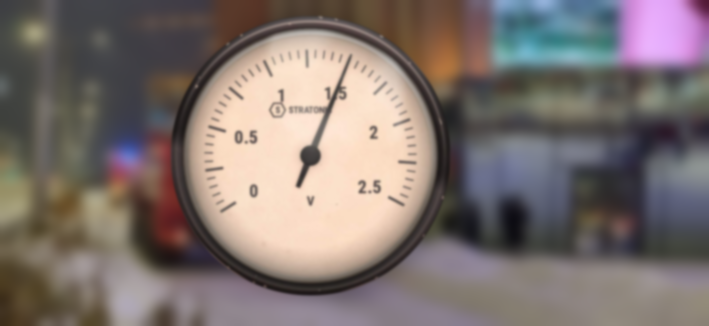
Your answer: 1.5 V
